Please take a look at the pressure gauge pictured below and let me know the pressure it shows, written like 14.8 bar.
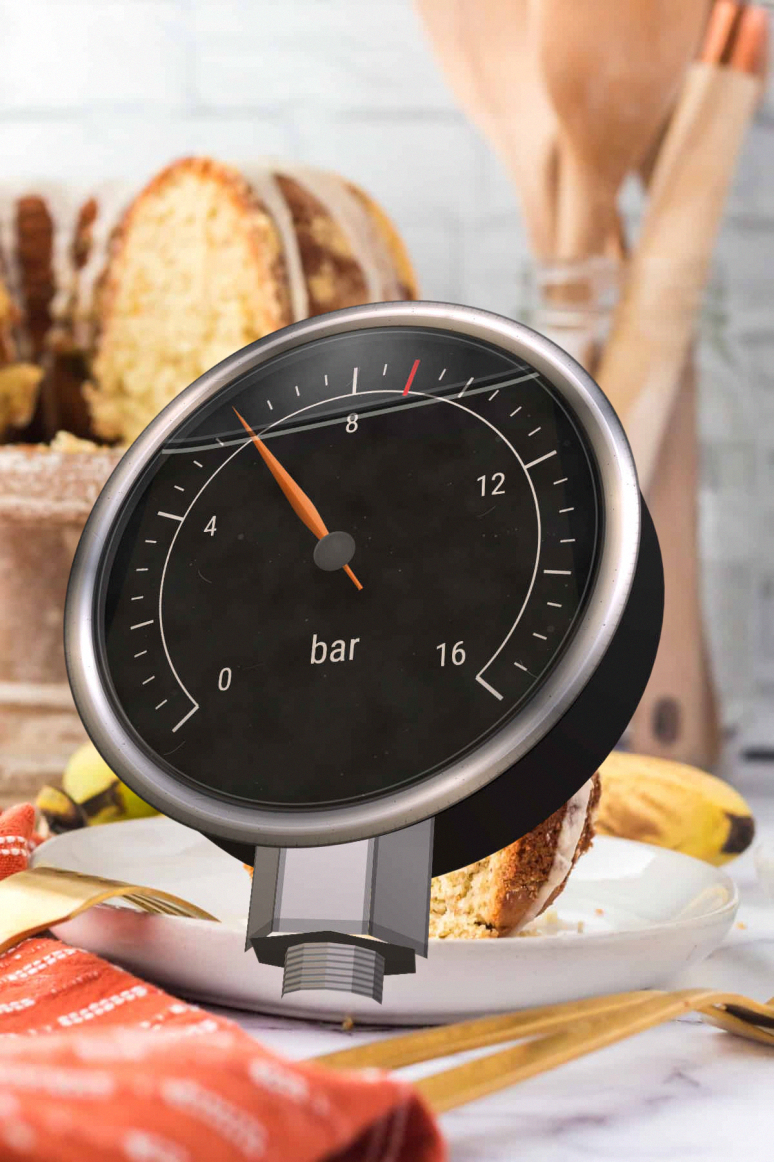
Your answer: 6 bar
